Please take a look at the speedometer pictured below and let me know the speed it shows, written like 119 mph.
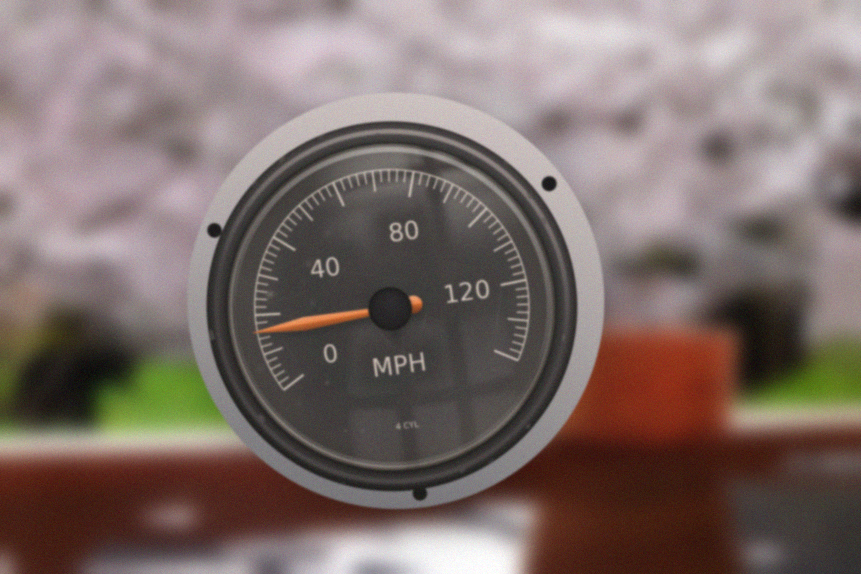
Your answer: 16 mph
